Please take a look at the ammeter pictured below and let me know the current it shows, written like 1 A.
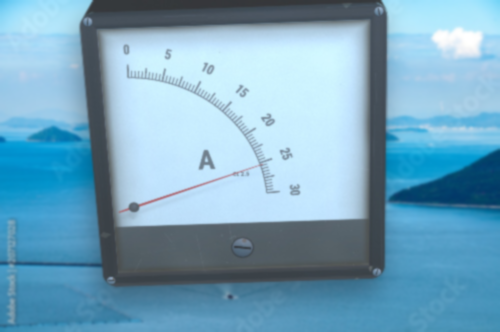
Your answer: 25 A
